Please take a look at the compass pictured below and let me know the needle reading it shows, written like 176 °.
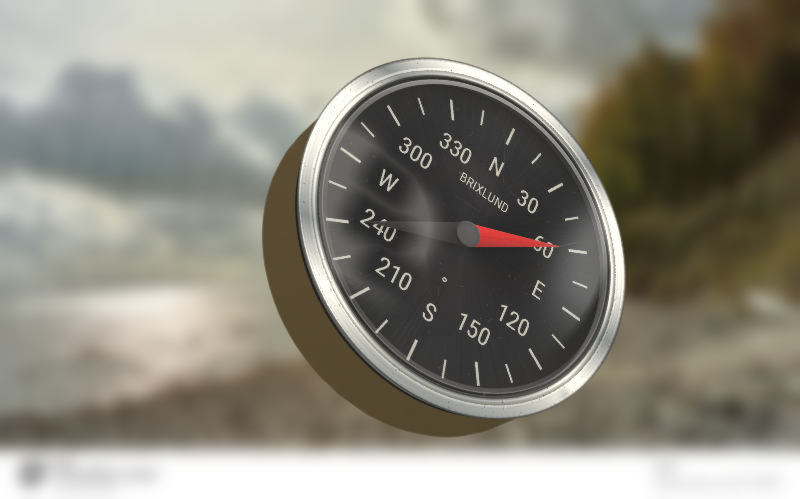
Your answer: 60 °
